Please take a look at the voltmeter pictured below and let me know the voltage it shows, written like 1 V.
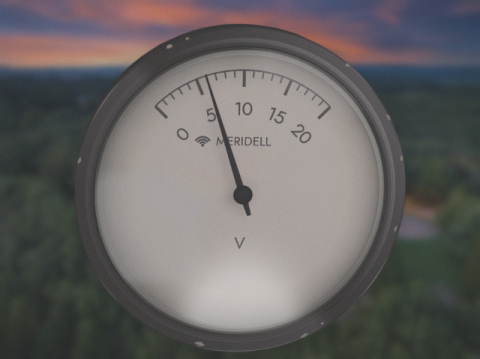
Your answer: 6 V
